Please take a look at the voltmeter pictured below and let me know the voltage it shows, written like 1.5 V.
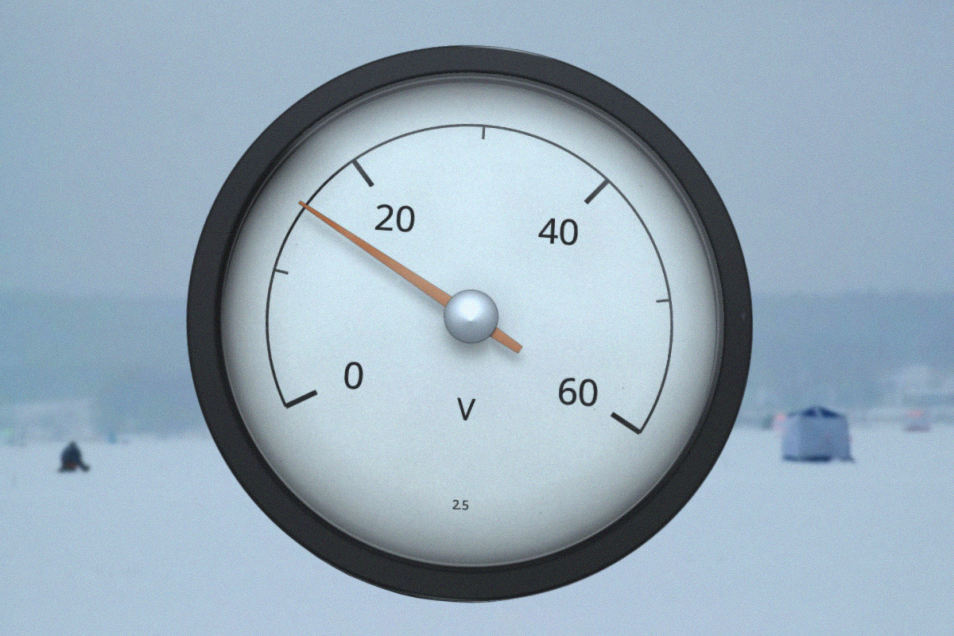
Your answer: 15 V
